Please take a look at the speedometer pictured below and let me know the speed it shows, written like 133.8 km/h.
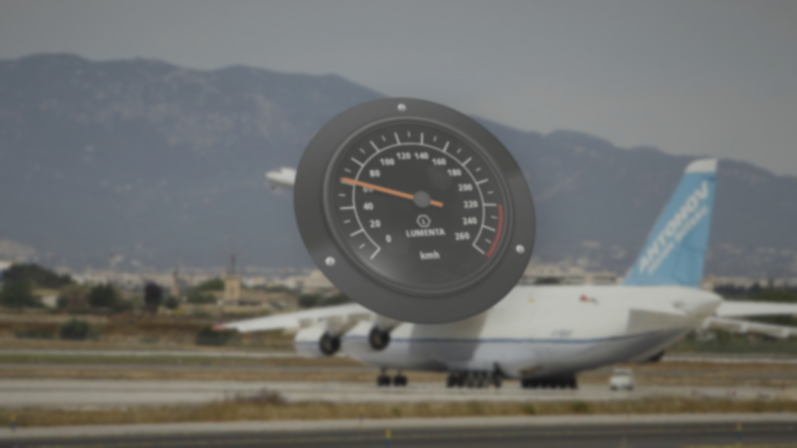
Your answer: 60 km/h
